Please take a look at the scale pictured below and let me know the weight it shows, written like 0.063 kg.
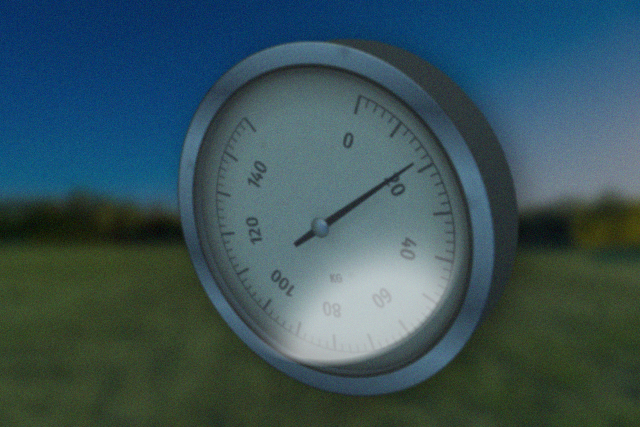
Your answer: 18 kg
